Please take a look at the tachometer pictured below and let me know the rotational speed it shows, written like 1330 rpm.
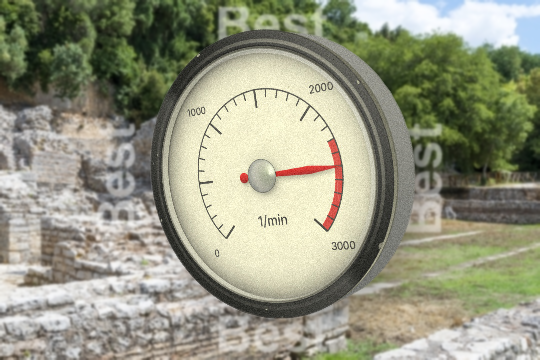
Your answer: 2500 rpm
